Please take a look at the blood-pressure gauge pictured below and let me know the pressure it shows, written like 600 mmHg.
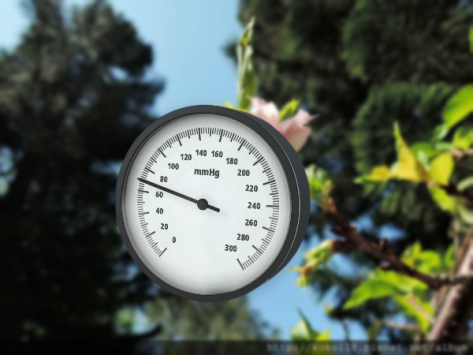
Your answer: 70 mmHg
